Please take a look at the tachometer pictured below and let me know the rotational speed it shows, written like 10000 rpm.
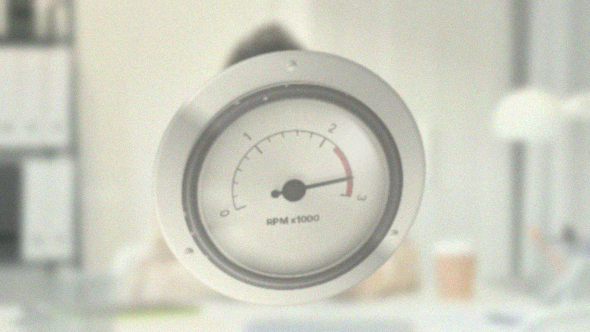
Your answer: 2700 rpm
